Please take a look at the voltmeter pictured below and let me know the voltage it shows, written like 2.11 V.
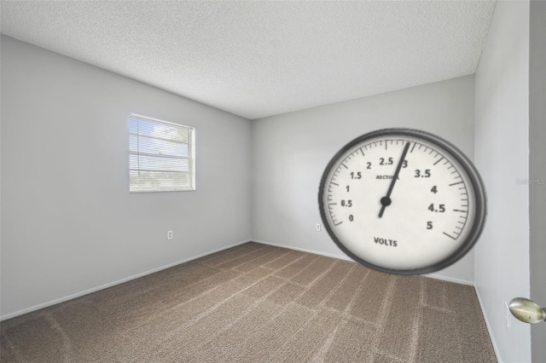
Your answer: 2.9 V
